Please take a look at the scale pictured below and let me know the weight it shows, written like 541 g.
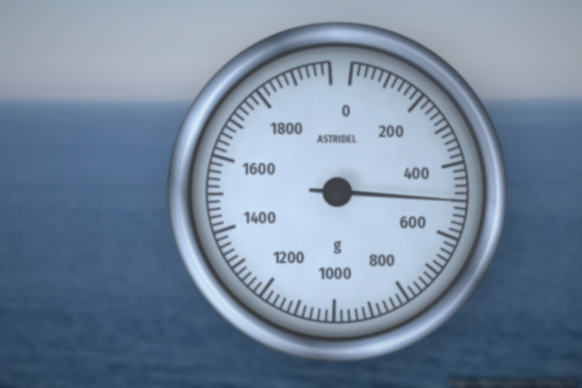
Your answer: 500 g
